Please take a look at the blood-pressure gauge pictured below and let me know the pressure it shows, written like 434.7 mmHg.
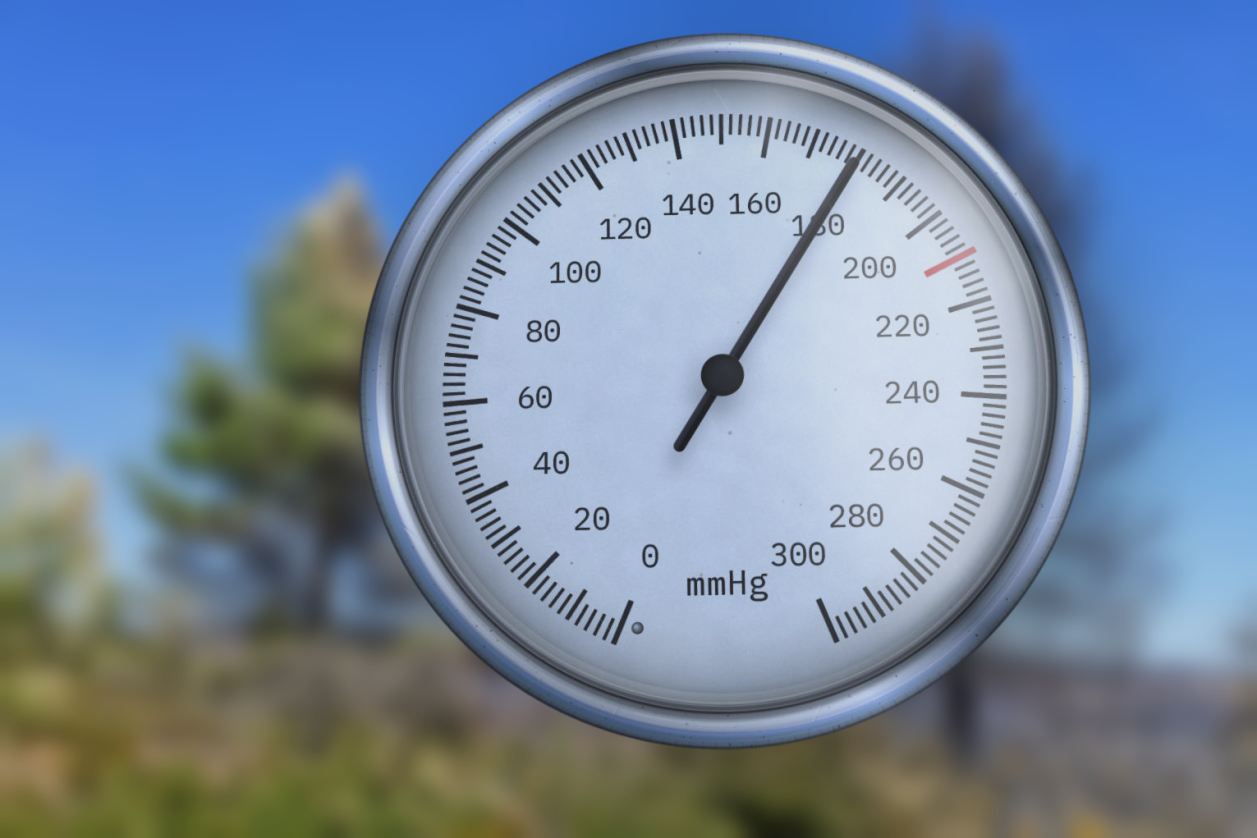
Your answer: 180 mmHg
